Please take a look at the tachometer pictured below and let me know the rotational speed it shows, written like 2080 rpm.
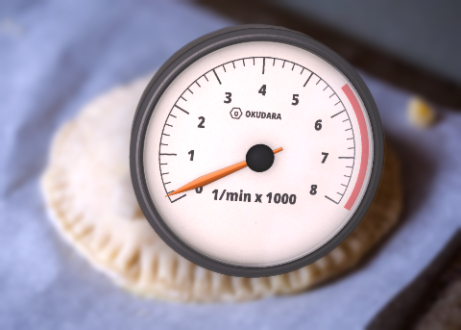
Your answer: 200 rpm
